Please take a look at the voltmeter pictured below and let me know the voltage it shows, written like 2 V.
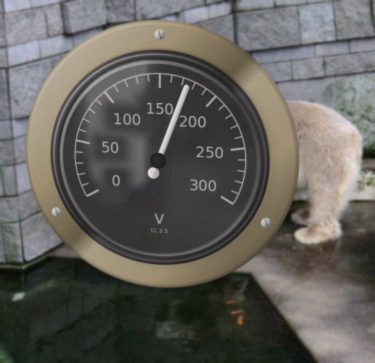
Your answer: 175 V
